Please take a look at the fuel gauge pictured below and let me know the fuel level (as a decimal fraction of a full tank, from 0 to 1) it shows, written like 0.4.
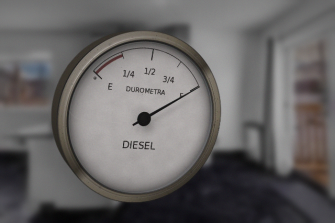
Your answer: 1
